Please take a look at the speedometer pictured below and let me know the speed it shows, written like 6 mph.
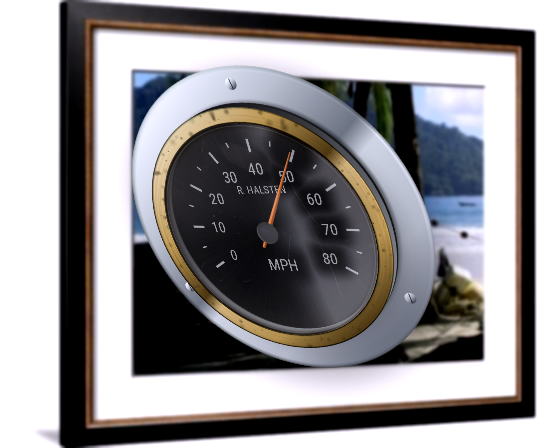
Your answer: 50 mph
